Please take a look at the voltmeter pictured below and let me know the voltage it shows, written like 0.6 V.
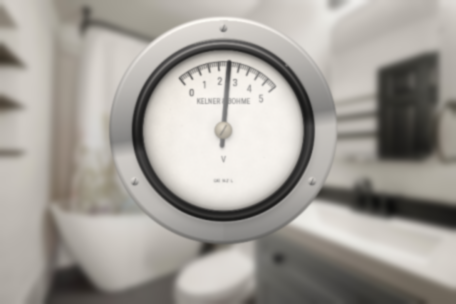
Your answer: 2.5 V
